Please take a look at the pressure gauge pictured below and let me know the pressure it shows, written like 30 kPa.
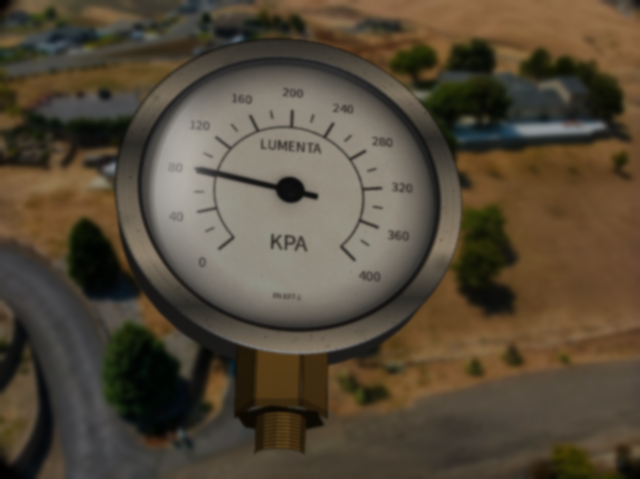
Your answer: 80 kPa
